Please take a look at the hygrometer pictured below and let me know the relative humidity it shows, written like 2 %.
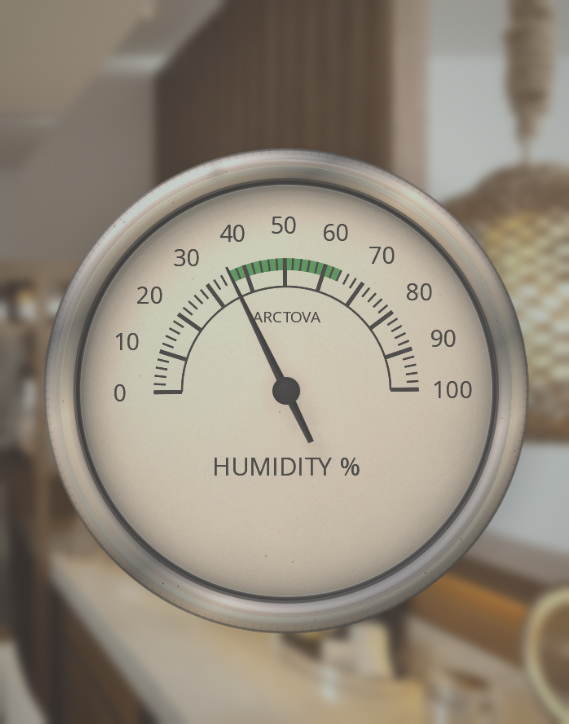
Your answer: 36 %
